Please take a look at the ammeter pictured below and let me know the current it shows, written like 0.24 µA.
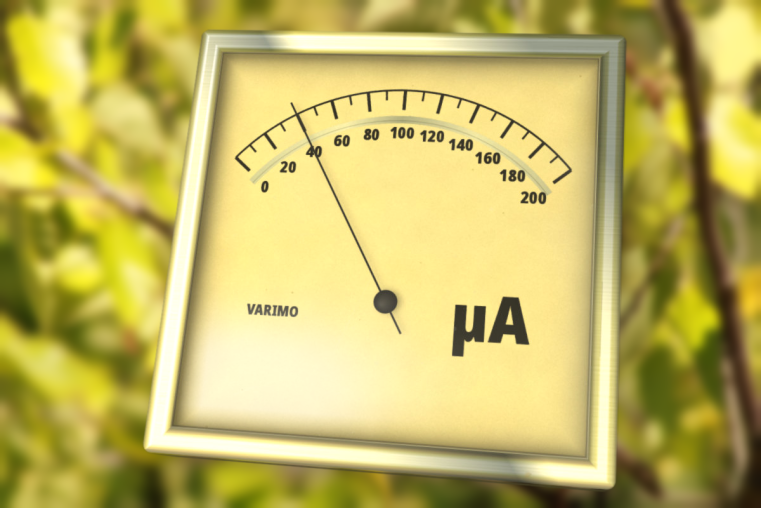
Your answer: 40 µA
